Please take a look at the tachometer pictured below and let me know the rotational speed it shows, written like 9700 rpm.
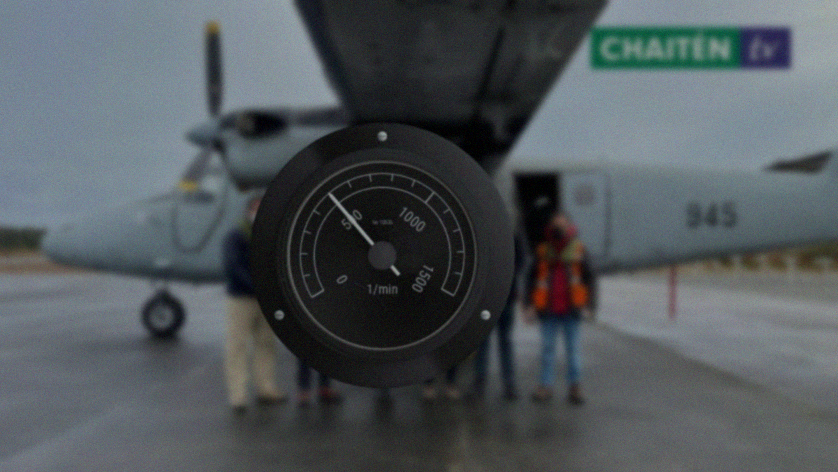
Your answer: 500 rpm
